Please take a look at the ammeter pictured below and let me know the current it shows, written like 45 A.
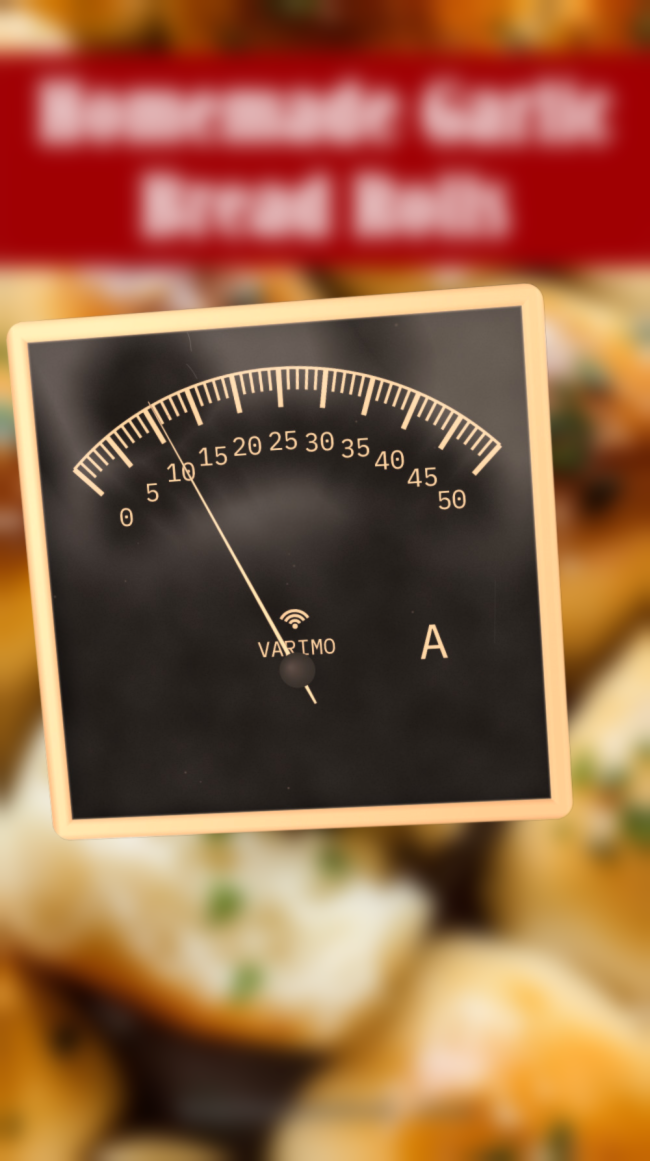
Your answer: 11 A
